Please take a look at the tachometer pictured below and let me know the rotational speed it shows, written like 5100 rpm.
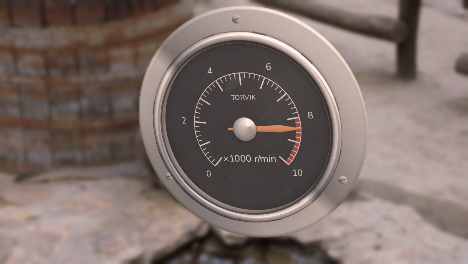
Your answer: 8400 rpm
